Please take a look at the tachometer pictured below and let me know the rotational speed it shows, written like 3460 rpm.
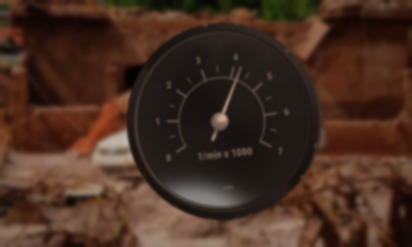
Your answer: 4250 rpm
